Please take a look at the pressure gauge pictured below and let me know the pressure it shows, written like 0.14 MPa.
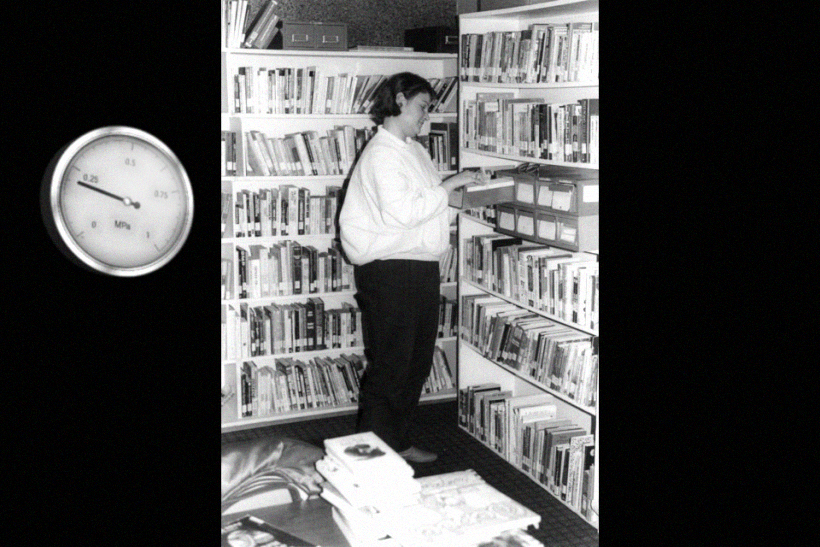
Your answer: 0.2 MPa
